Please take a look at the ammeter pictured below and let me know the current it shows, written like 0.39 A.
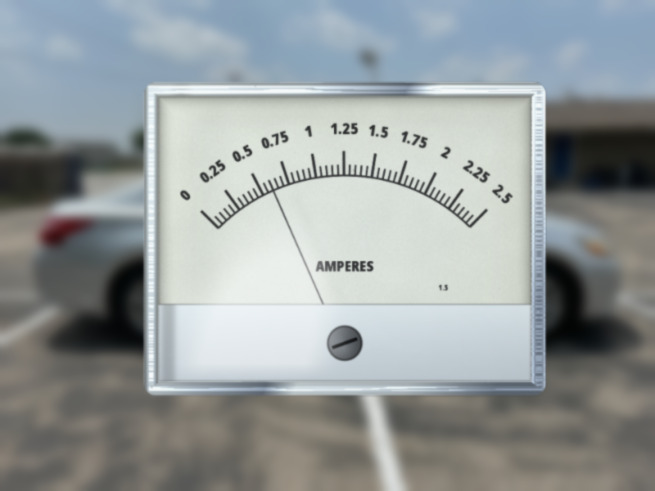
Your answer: 0.6 A
